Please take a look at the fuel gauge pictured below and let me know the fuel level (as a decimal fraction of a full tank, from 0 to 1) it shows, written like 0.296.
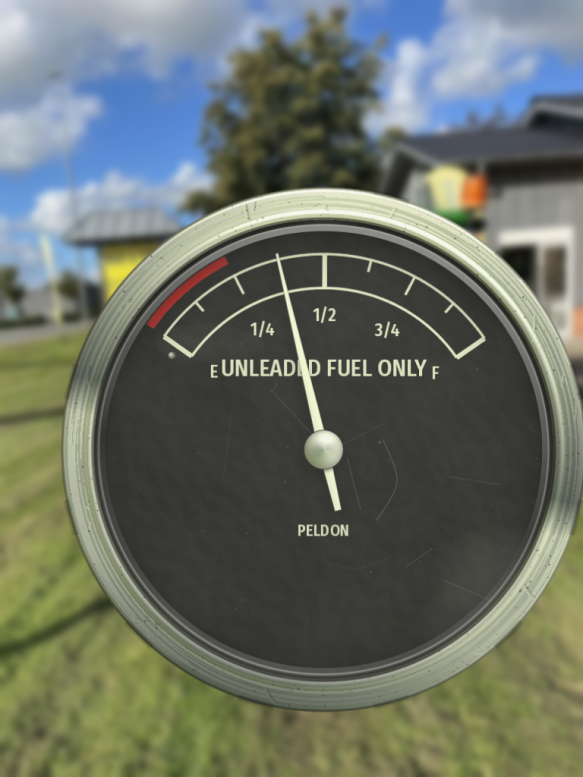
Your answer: 0.375
